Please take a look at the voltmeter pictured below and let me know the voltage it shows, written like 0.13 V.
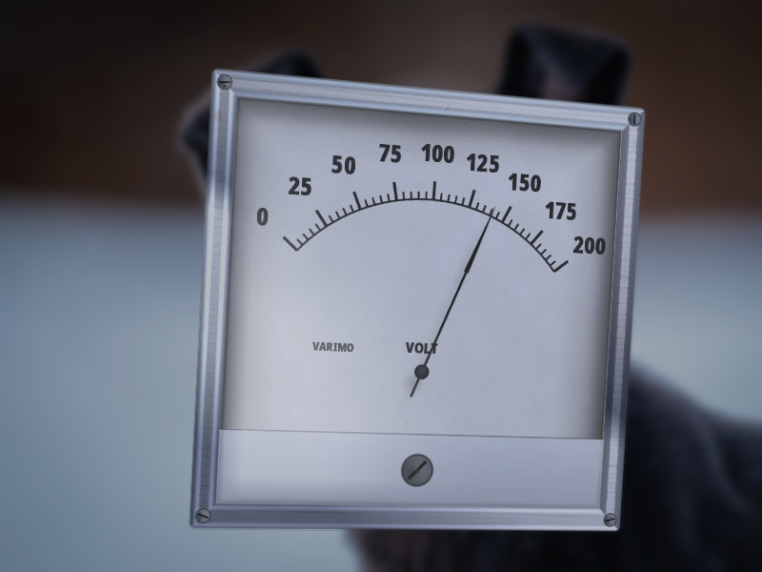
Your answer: 140 V
